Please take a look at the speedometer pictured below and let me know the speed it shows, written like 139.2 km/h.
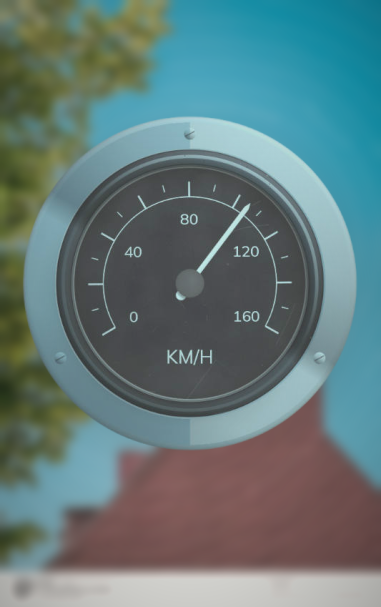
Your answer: 105 km/h
